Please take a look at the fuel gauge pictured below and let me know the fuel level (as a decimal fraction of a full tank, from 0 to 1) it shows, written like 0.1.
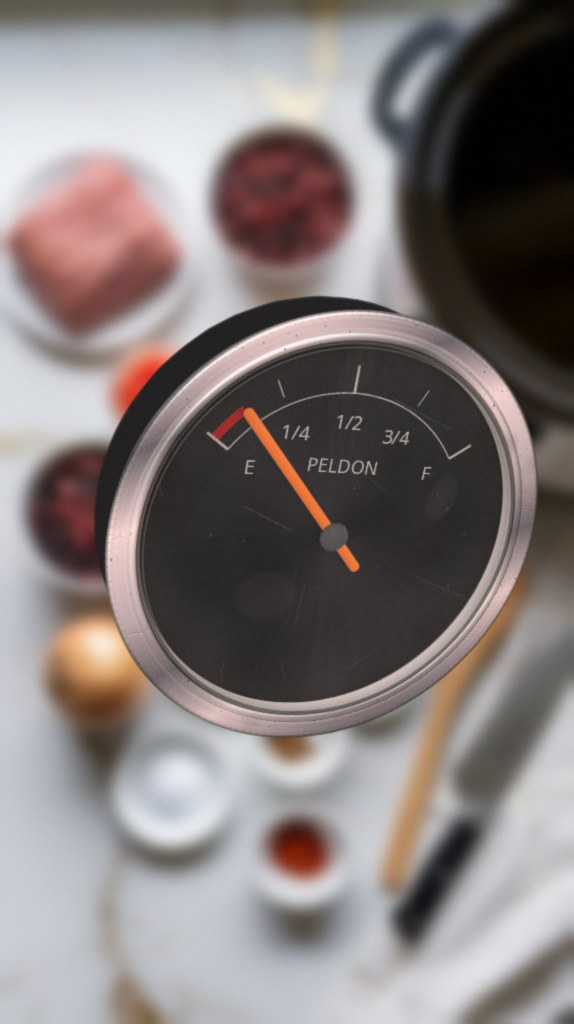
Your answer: 0.125
